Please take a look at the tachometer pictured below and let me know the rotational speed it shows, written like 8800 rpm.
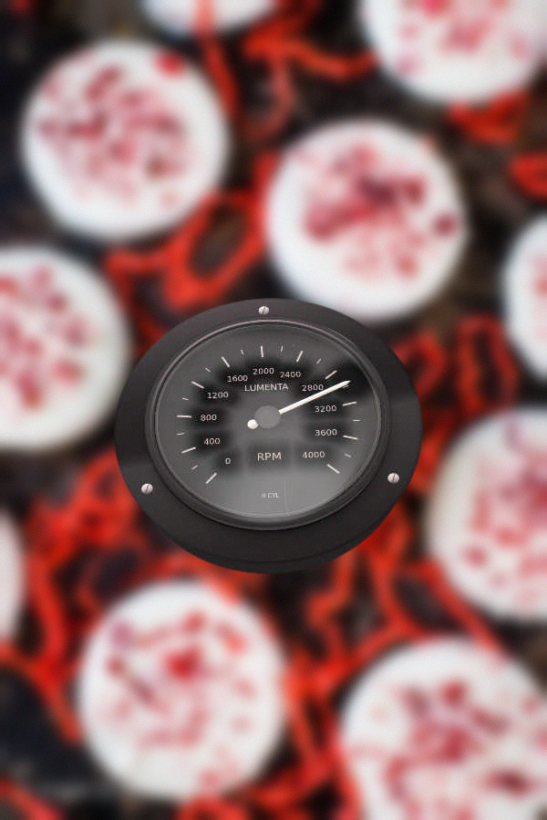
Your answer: 3000 rpm
